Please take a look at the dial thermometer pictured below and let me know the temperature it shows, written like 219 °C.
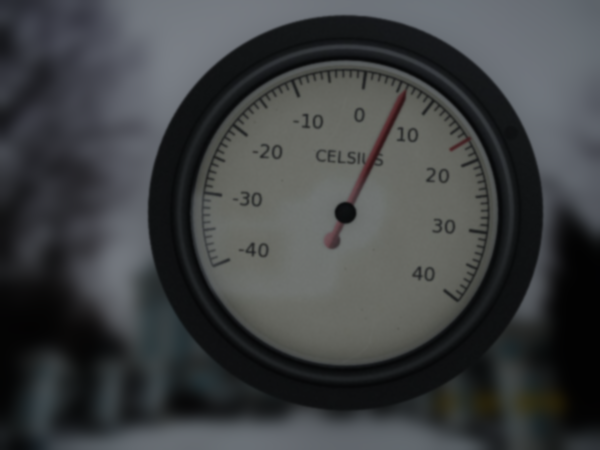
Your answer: 6 °C
